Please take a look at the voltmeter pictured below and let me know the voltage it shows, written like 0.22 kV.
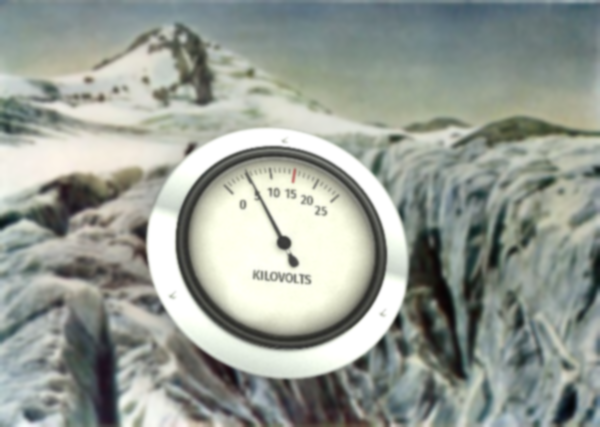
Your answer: 5 kV
